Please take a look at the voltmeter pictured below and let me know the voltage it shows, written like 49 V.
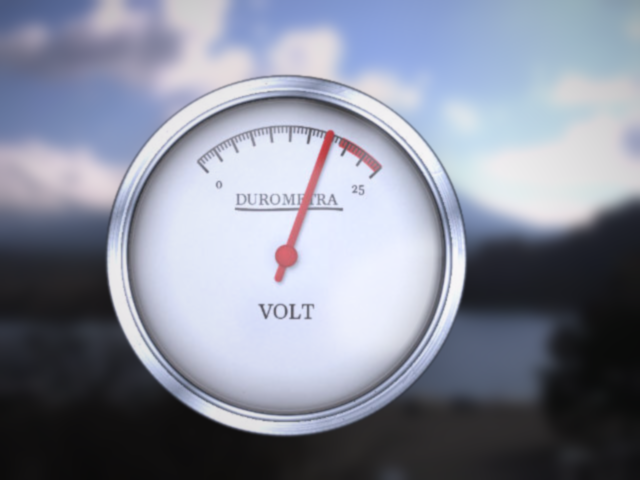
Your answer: 17.5 V
